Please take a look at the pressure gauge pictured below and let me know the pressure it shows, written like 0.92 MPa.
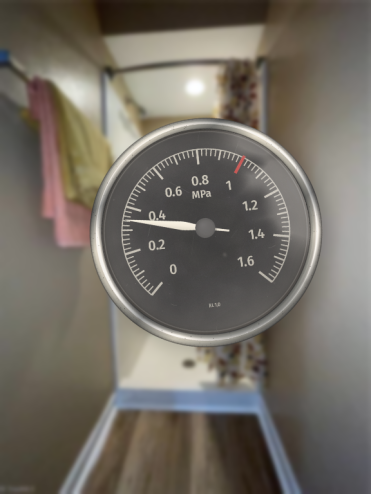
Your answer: 0.34 MPa
